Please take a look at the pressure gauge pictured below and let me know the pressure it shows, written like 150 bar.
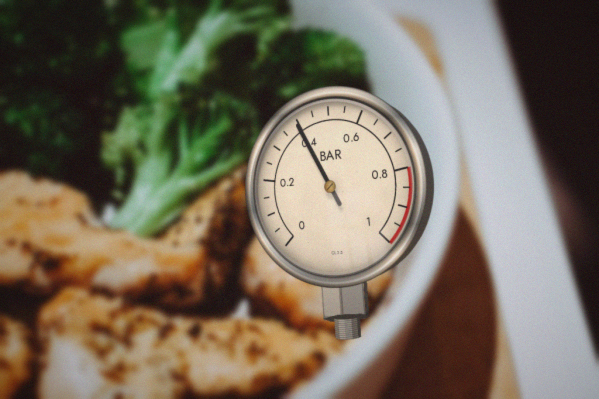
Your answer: 0.4 bar
